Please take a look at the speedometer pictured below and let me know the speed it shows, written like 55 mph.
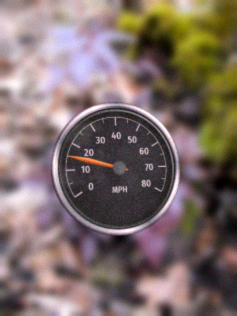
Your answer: 15 mph
